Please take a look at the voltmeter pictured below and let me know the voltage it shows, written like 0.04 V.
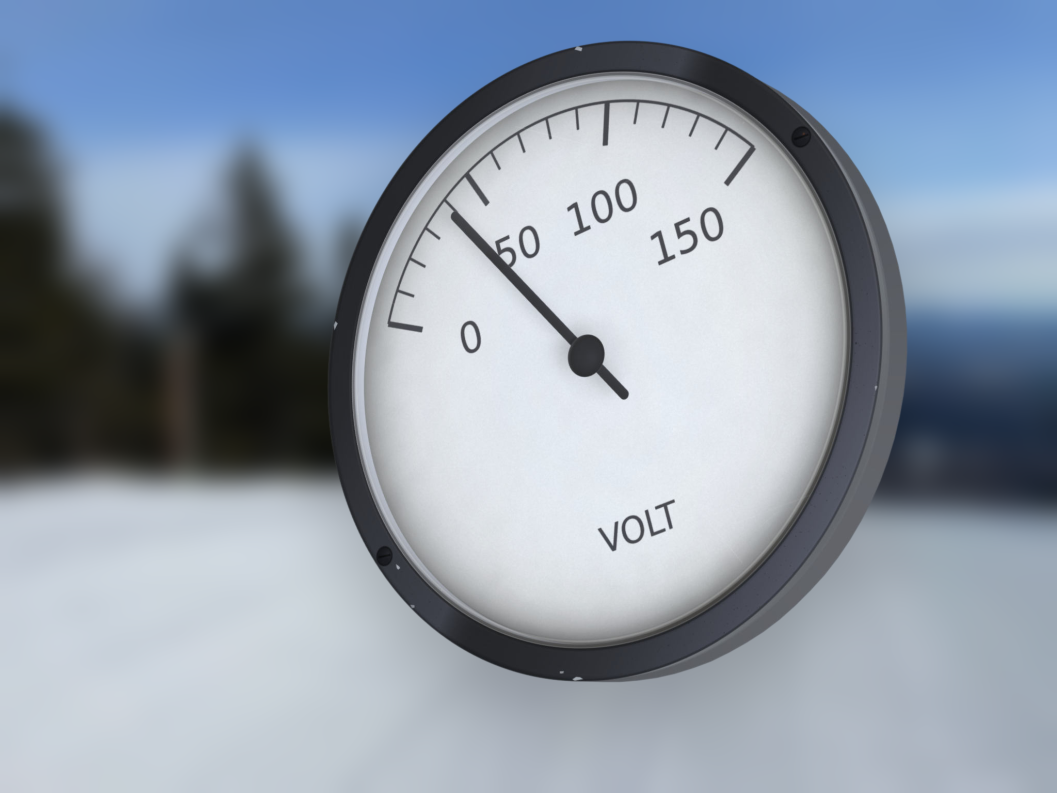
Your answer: 40 V
